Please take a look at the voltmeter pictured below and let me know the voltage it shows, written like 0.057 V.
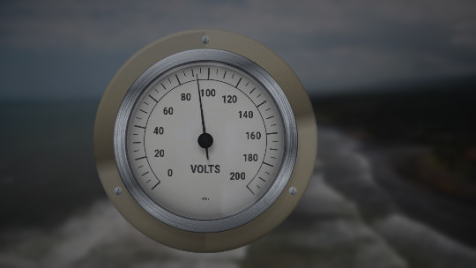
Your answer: 92.5 V
